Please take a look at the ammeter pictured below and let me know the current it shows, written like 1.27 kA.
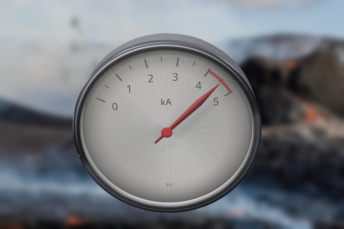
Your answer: 4.5 kA
